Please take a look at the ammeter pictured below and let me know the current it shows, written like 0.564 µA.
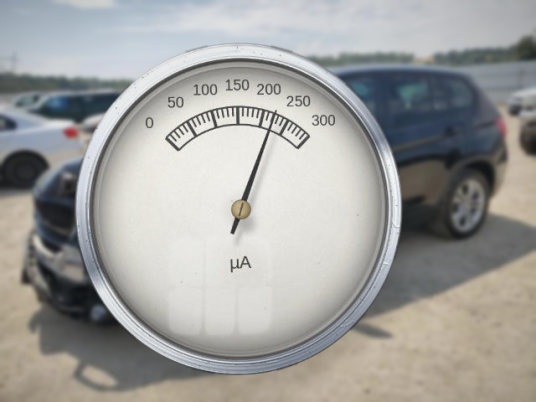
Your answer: 220 µA
